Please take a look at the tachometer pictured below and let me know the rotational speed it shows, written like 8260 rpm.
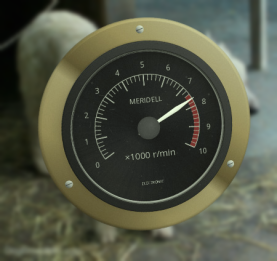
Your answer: 7600 rpm
